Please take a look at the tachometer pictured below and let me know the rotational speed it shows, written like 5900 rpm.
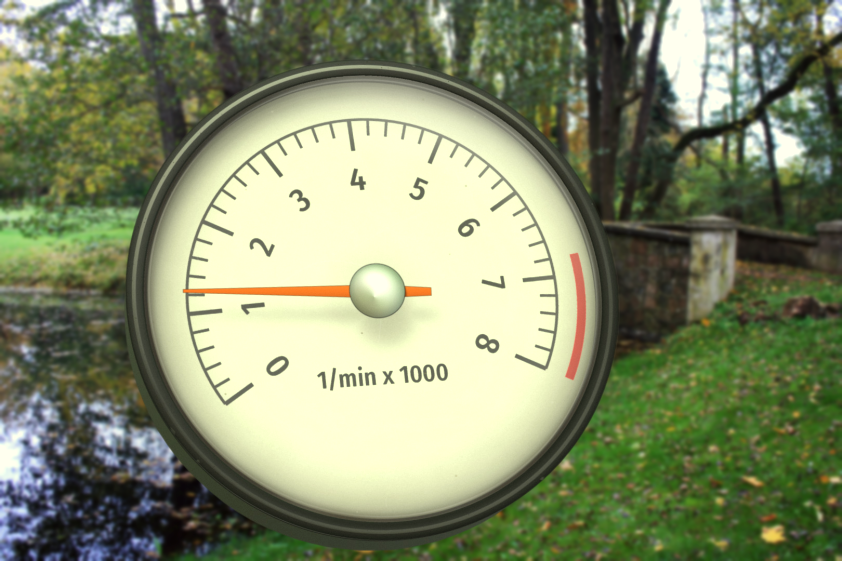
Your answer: 1200 rpm
